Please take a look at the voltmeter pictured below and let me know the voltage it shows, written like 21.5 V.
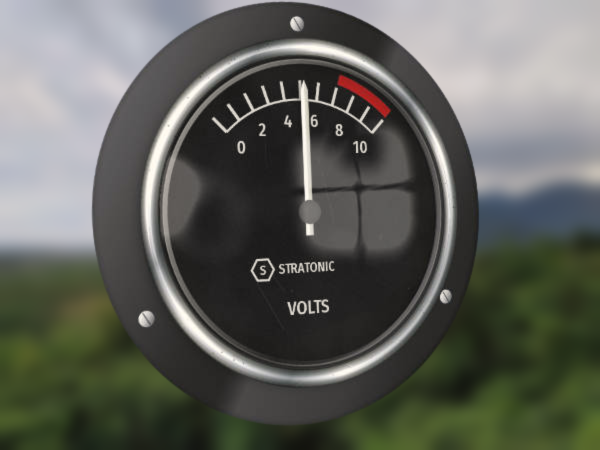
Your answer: 5 V
